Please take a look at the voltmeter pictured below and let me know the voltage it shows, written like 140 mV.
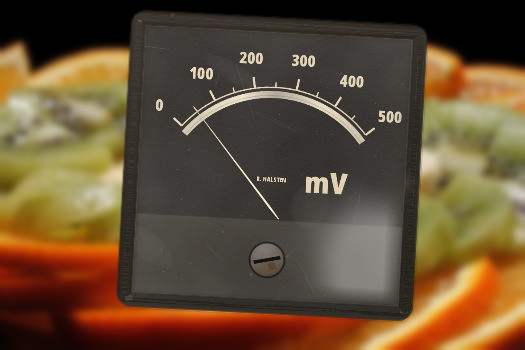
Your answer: 50 mV
